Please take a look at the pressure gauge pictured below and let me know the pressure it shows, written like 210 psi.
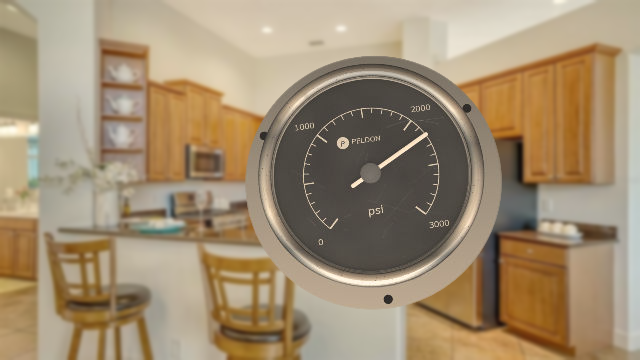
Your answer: 2200 psi
